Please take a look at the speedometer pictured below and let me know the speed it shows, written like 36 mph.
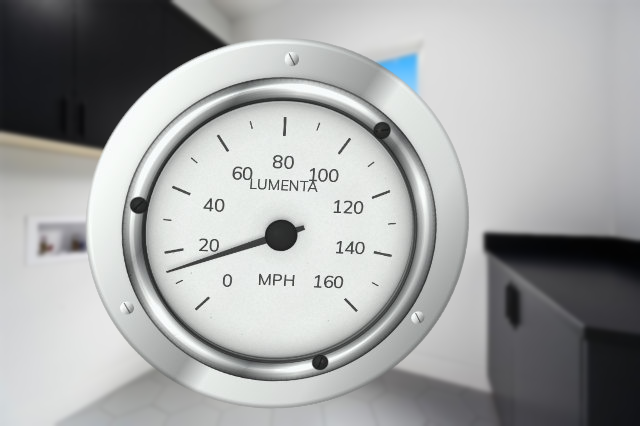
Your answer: 15 mph
